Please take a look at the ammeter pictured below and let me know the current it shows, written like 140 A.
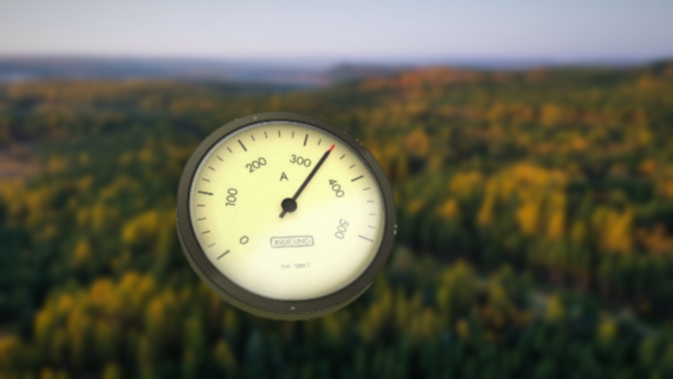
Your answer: 340 A
